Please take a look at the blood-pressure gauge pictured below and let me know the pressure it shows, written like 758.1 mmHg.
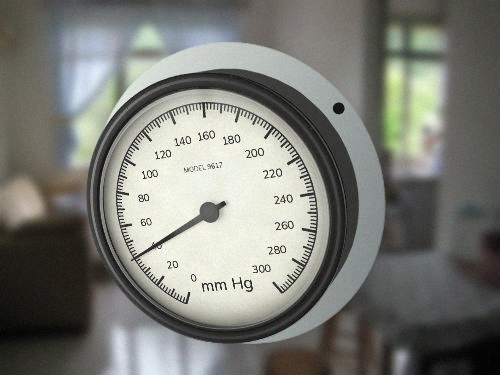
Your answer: 40 mmHg
